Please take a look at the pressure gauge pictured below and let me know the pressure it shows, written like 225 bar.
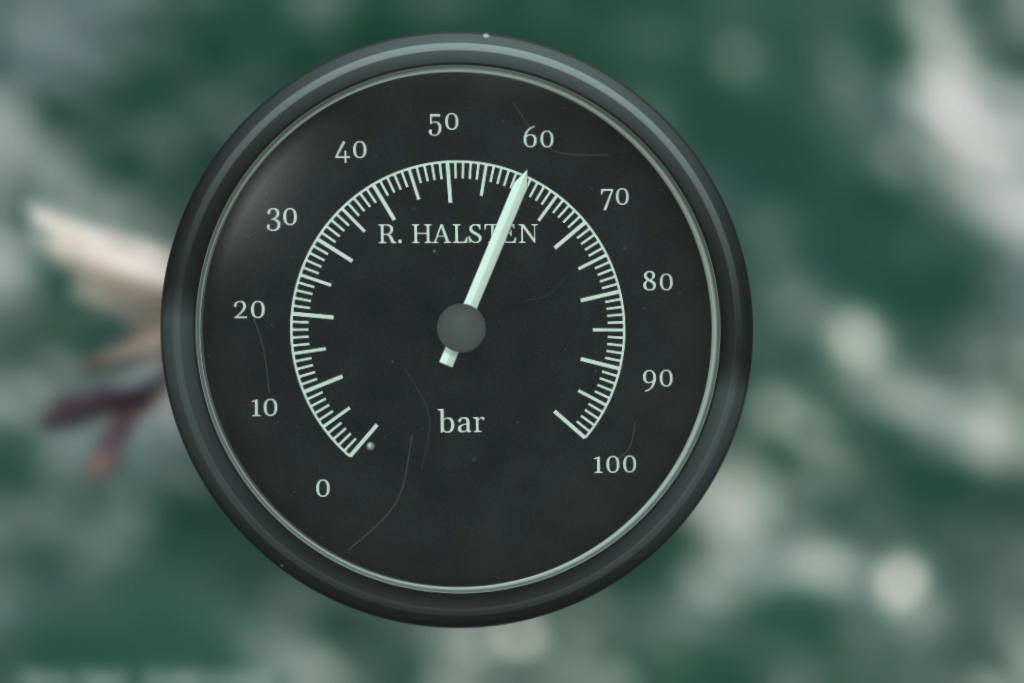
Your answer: 60 bar
